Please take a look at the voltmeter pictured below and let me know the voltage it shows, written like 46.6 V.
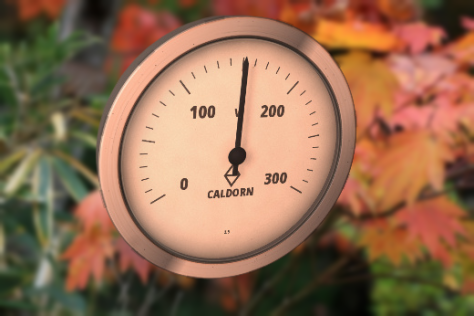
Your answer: 150 V
